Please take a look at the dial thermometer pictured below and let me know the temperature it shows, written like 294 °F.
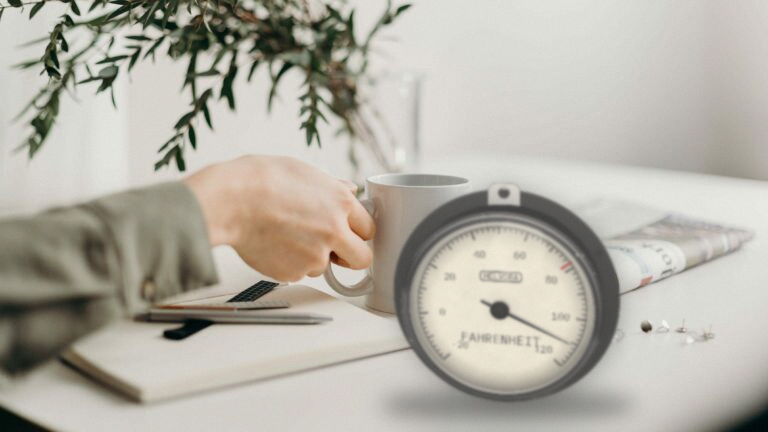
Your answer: 110 °F
